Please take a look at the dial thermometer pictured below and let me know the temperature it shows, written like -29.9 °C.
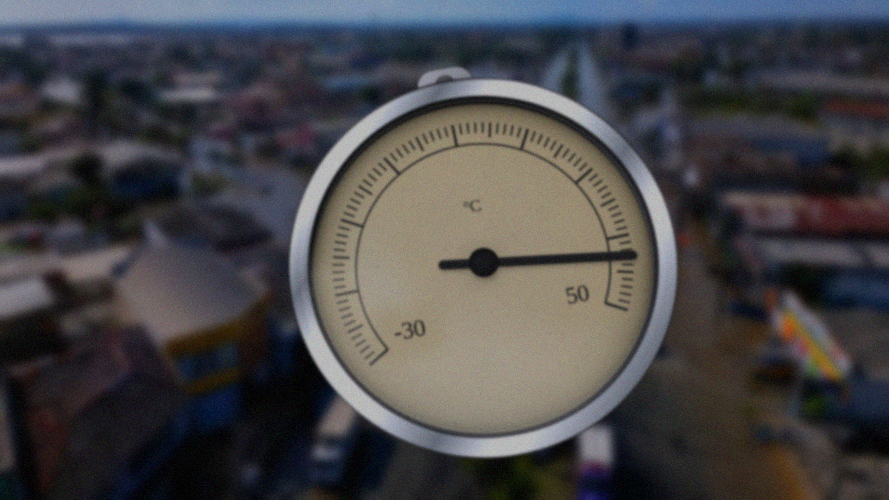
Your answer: 43 °C
